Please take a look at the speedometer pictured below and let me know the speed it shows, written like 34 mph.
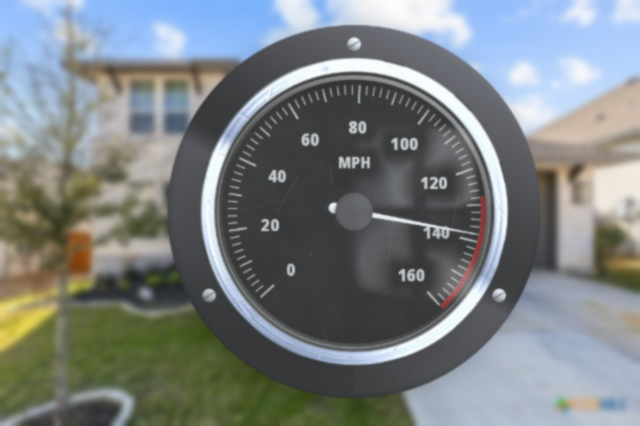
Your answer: 138 mph
